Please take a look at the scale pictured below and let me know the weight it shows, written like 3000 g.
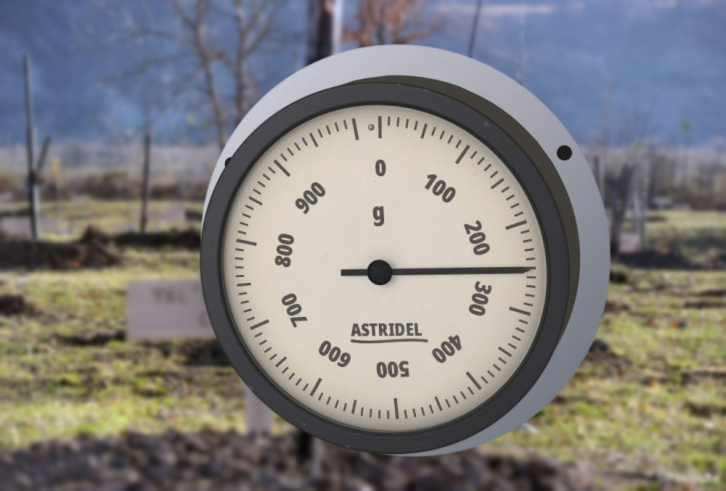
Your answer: 250 g
